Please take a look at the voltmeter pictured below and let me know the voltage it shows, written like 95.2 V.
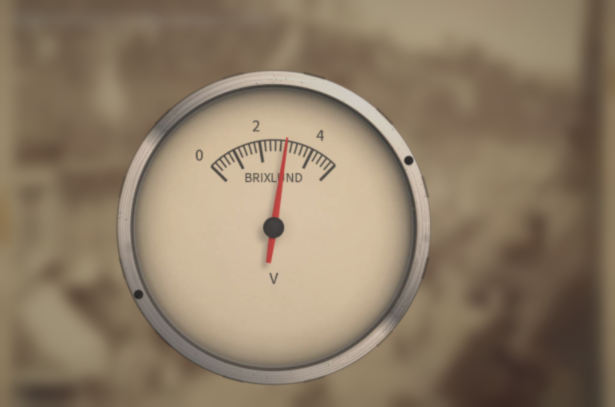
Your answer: 3 V
